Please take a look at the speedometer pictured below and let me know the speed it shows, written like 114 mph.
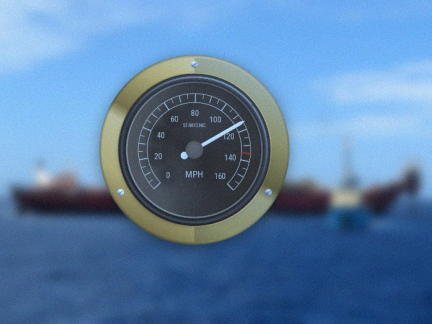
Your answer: 115 mph
